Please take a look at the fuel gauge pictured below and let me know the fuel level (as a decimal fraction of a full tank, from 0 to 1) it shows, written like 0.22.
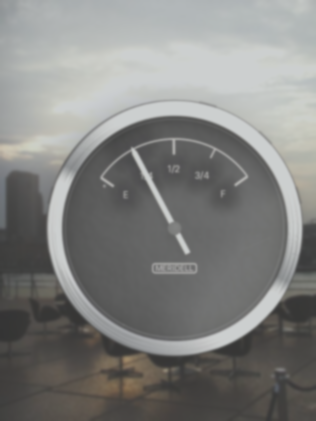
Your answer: 0.25
